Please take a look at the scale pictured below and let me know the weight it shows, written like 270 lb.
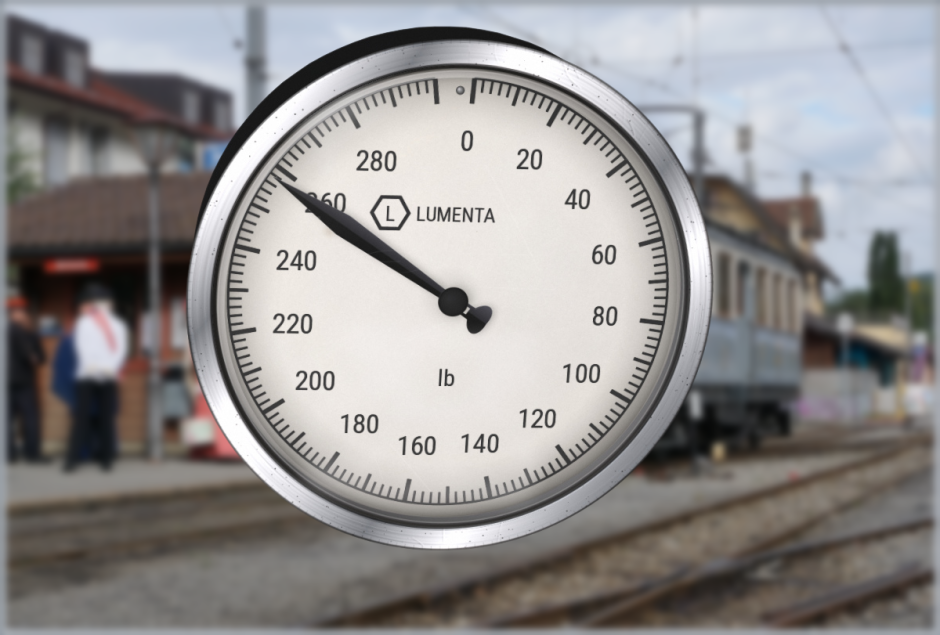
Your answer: 258 lb
